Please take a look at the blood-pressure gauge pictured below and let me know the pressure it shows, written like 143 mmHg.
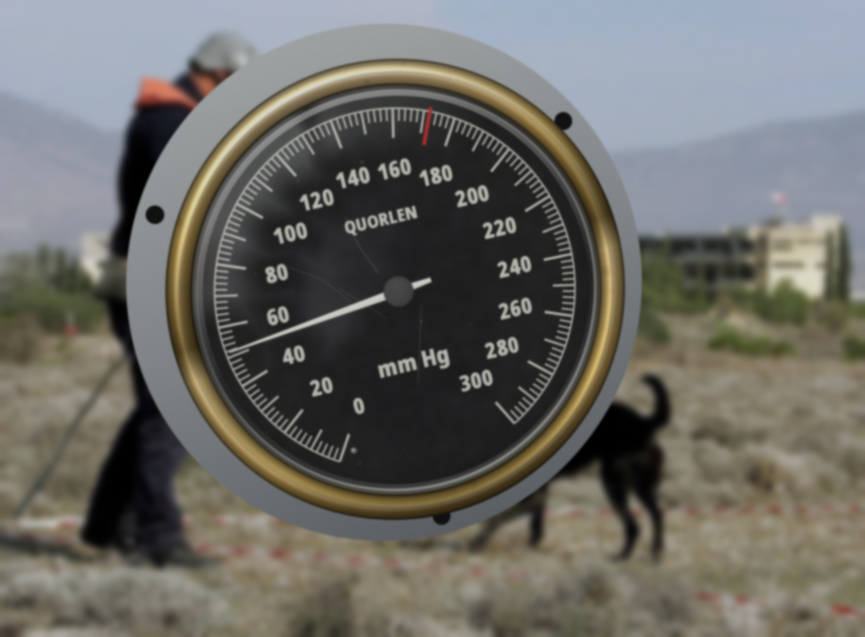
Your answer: 52 mmHg
